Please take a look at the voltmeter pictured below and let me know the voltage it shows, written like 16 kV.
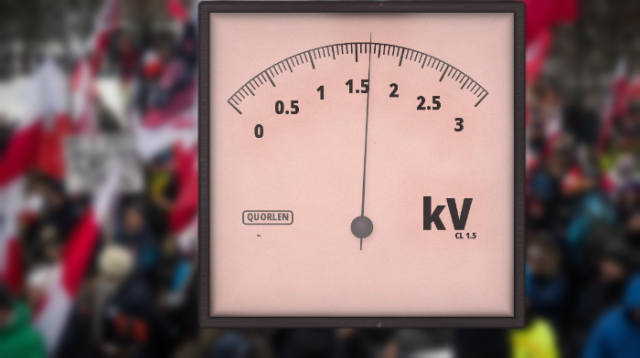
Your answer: 1.65 kV
